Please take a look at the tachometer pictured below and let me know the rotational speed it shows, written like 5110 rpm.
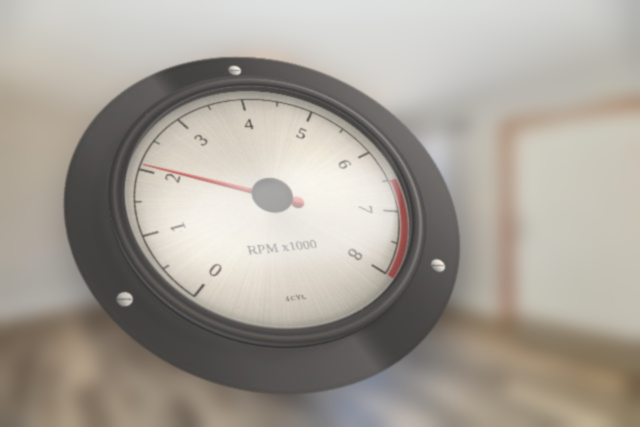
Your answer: 2000 rpm
